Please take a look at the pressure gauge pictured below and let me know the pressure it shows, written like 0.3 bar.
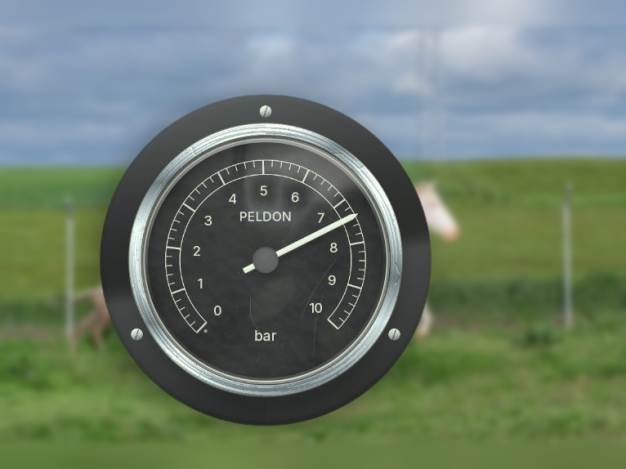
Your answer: 7.4 bar
